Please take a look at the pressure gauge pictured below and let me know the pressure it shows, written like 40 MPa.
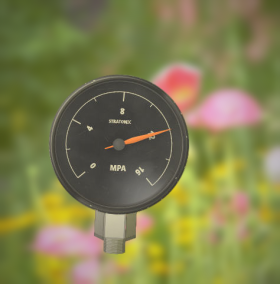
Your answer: 12 MPa
